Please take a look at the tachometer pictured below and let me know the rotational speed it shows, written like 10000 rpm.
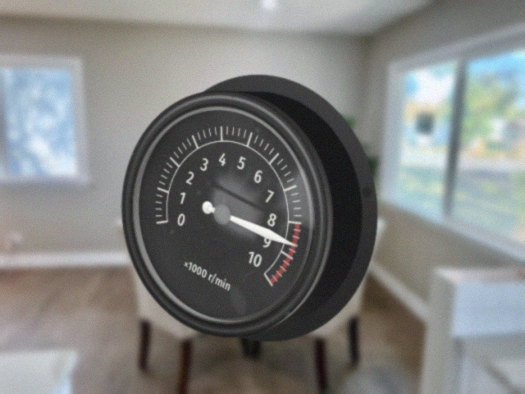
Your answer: 8600 rpm
